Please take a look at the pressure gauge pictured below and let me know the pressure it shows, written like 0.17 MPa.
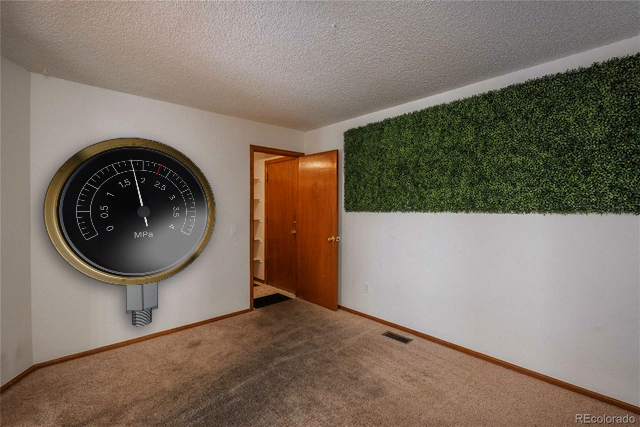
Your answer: 1.8 MPa
